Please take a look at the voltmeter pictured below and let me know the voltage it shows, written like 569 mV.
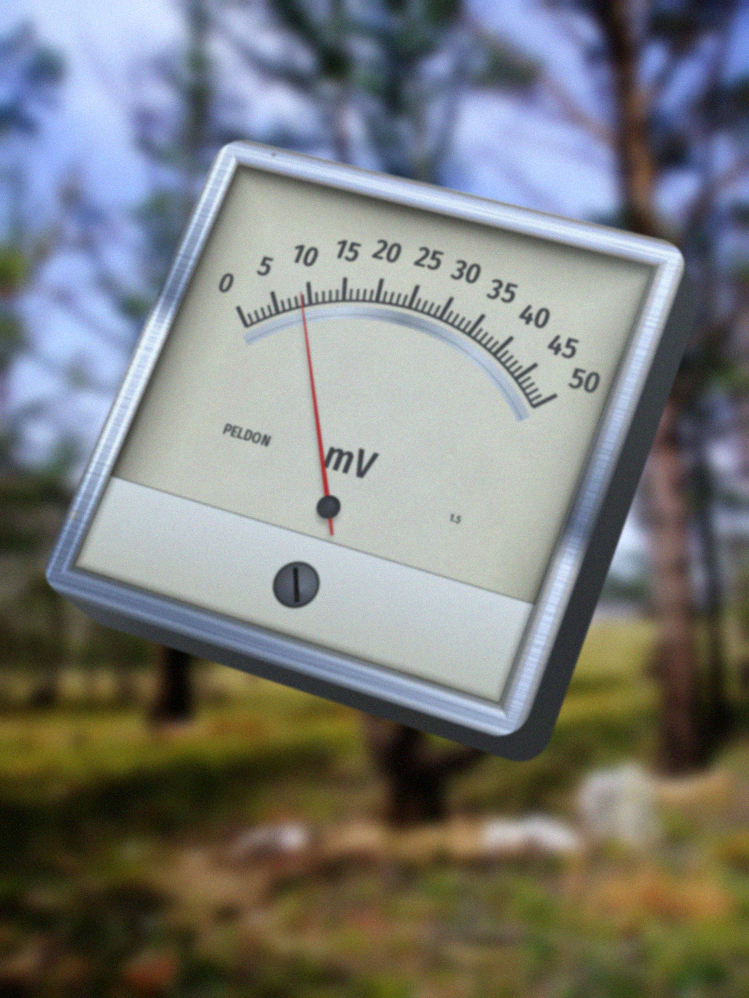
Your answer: 9 mV
